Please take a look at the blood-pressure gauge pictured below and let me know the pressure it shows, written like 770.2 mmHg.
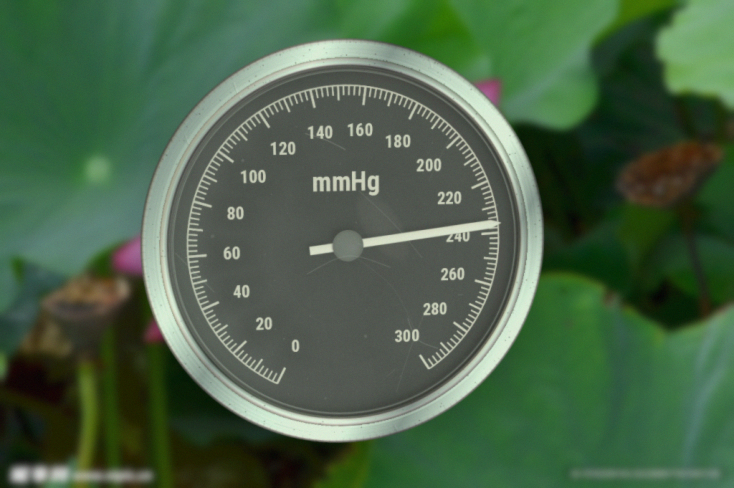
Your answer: 236 mmHg
